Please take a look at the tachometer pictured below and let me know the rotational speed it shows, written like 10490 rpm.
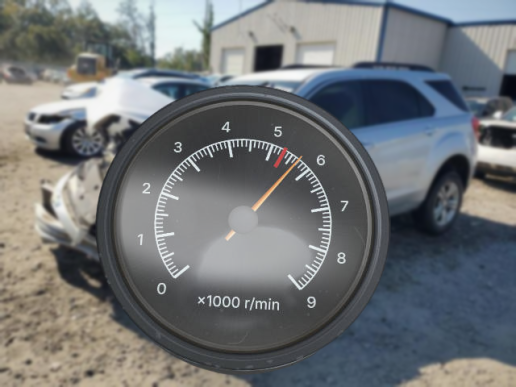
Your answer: 5700 rpm
